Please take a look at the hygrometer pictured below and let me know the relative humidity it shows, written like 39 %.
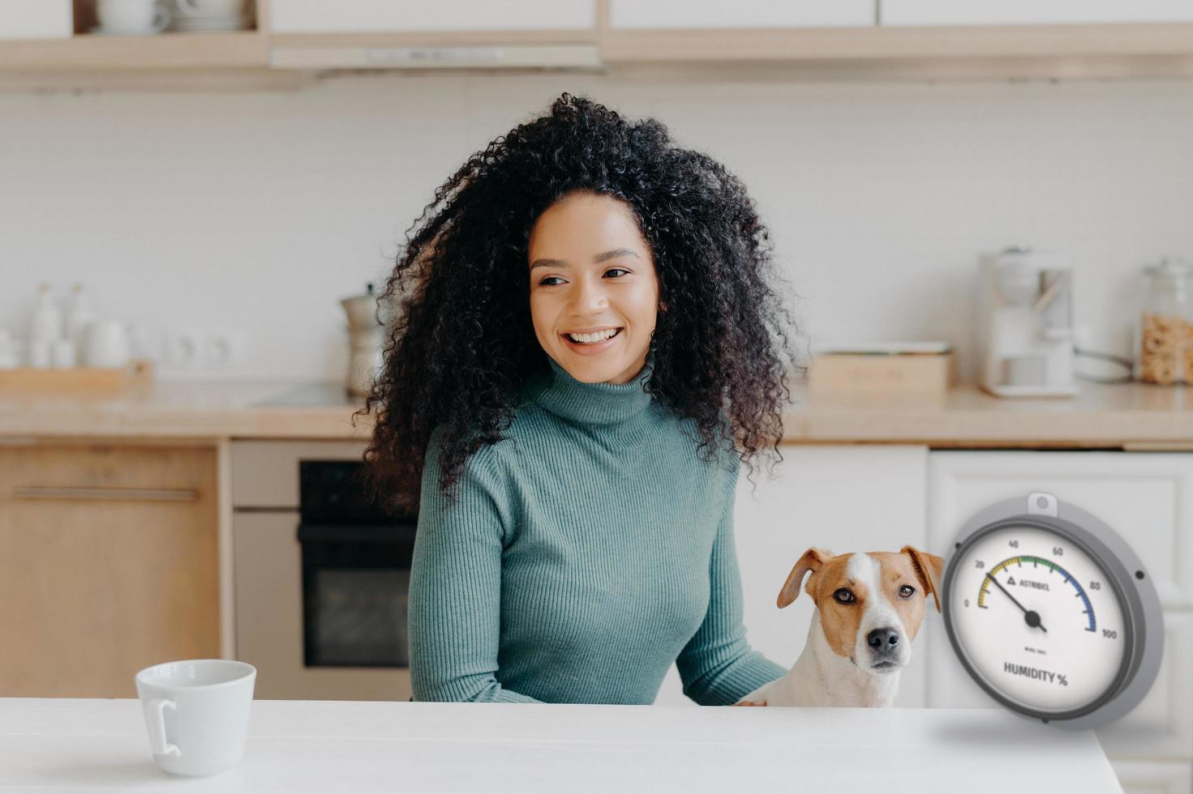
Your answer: 20 %
